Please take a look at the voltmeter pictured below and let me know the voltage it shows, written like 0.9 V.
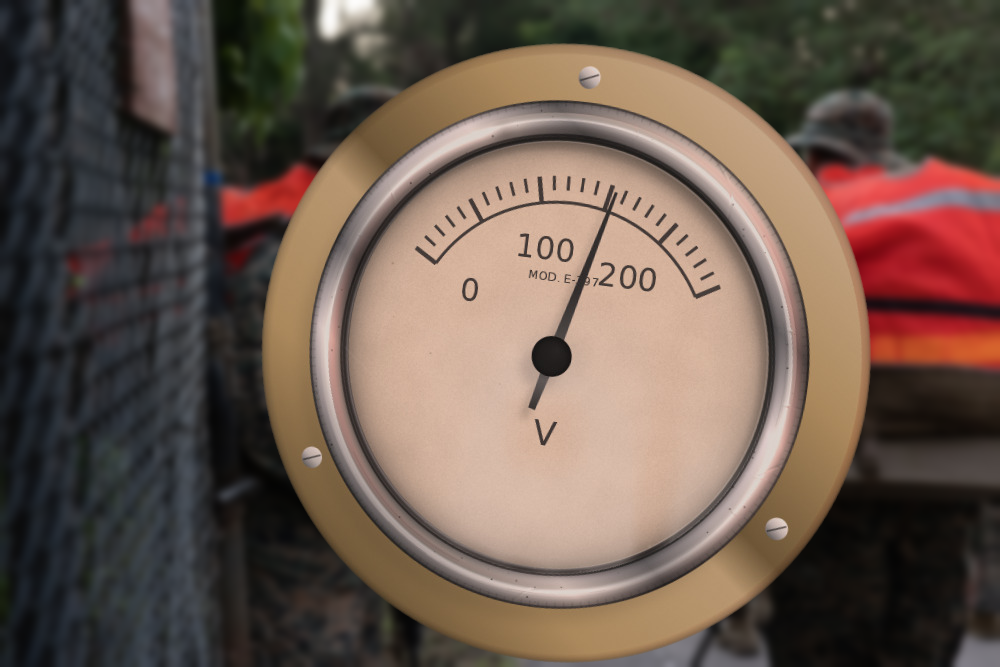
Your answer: 155 V
